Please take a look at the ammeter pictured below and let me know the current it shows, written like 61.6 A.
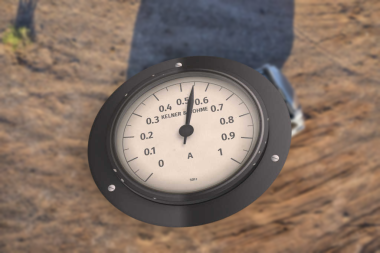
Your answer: 0.55 A
